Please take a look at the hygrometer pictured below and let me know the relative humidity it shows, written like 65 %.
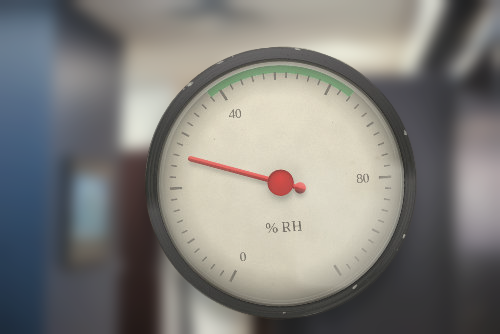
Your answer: 26 %
